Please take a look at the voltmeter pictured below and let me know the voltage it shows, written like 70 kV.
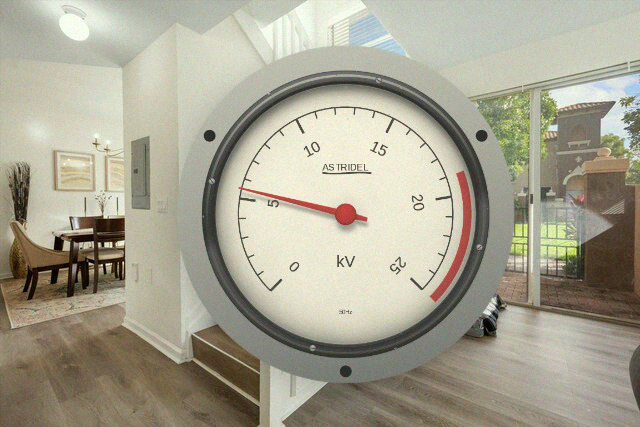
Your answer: 5.5 kV
